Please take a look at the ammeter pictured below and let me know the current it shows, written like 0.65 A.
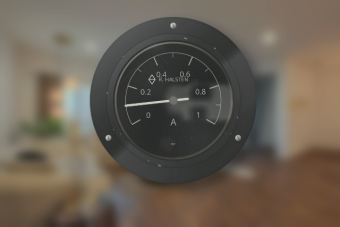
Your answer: 0.1 A
